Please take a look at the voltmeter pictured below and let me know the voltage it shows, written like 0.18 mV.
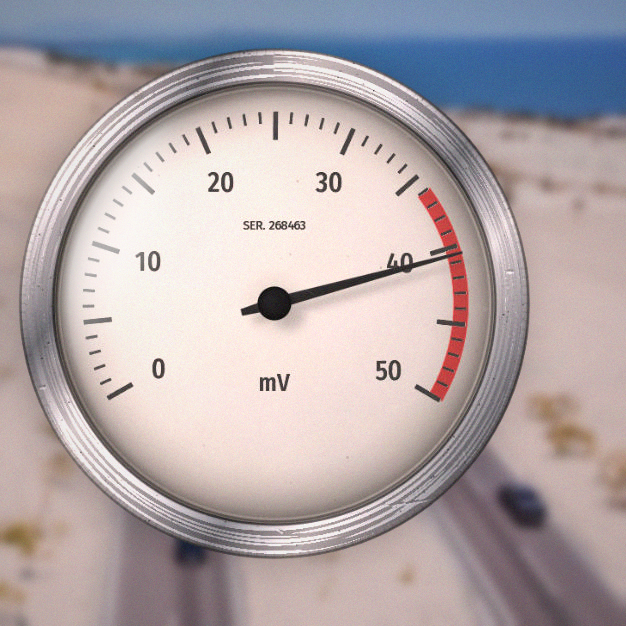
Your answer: 40.5 mV
